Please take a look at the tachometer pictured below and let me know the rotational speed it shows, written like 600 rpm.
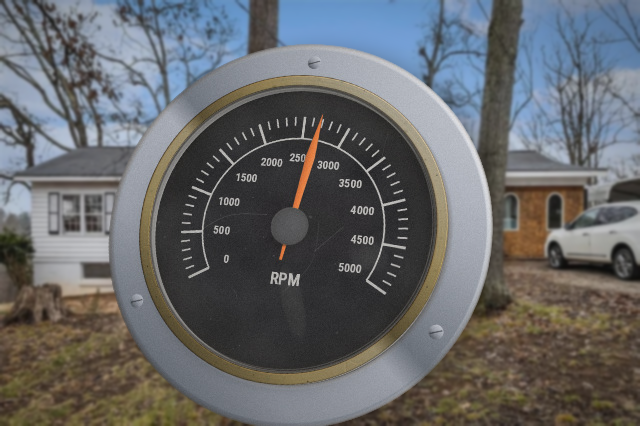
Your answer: 2700 rpm
